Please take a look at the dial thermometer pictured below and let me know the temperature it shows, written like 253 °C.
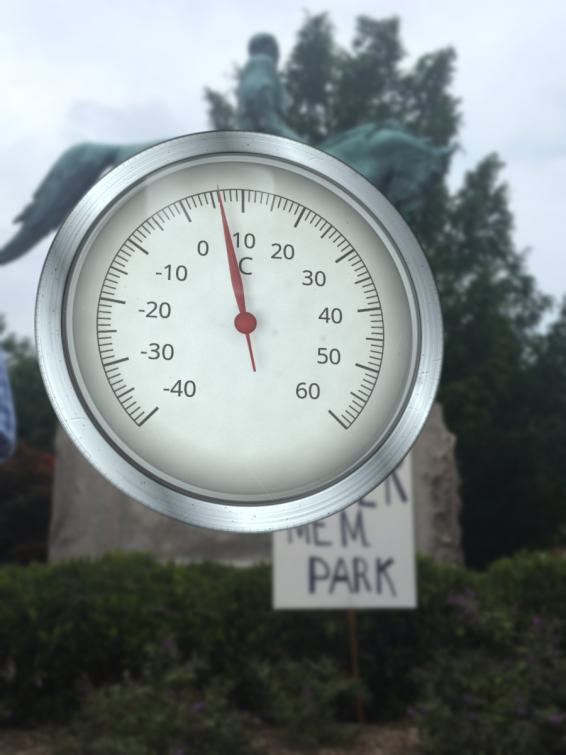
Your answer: 6 °C
